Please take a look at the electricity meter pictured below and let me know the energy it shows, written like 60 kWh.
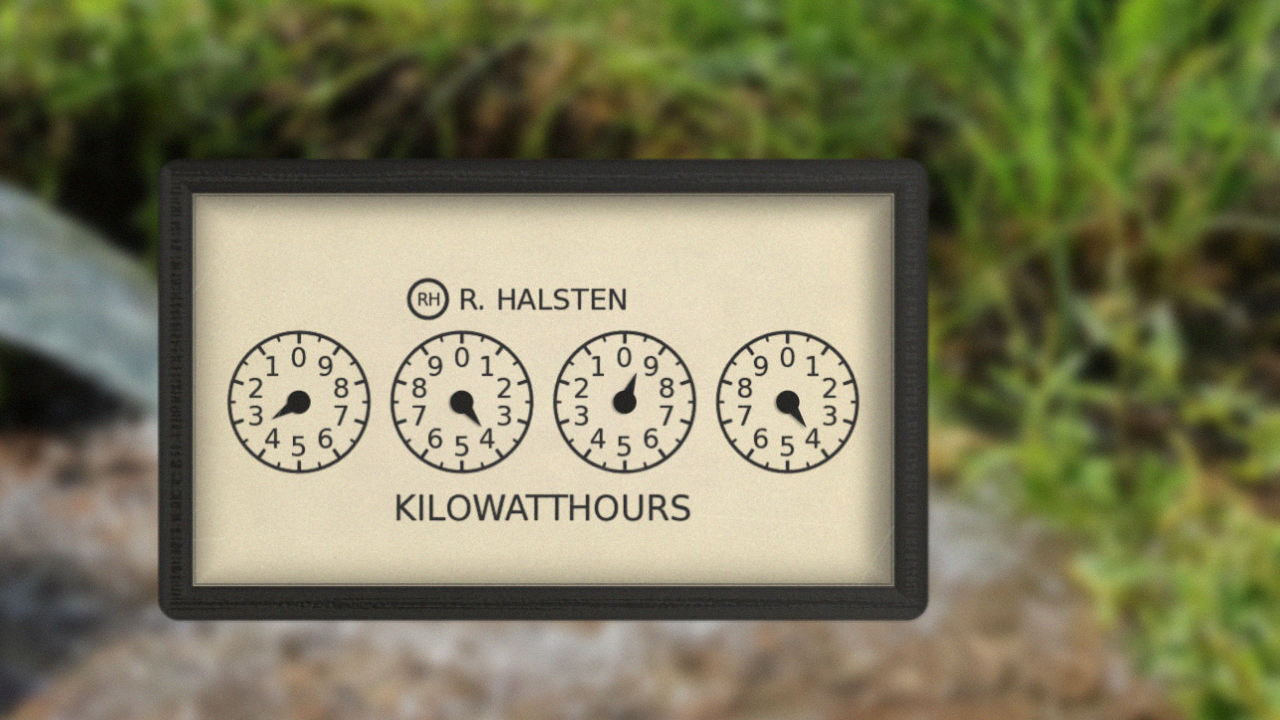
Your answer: 3394 kWh
